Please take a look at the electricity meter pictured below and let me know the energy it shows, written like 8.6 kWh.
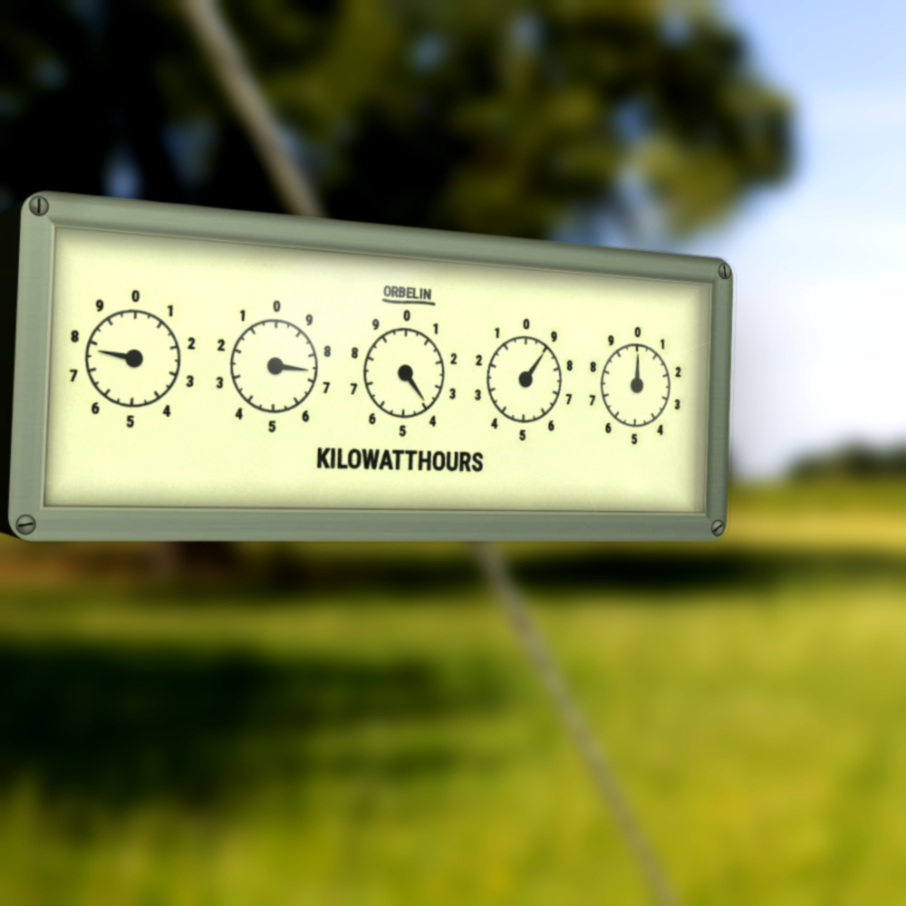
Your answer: 77390 kWh
